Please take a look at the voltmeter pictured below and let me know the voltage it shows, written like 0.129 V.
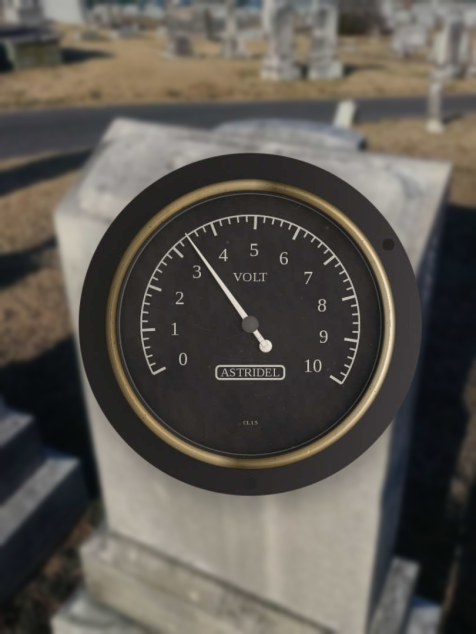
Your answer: 3.4 V
